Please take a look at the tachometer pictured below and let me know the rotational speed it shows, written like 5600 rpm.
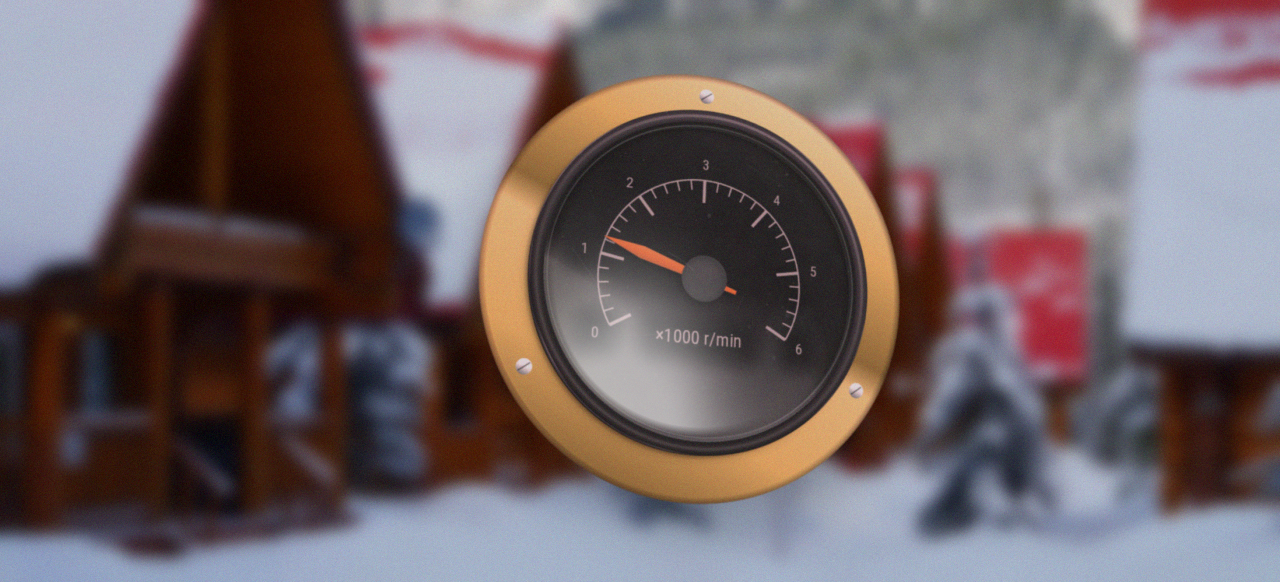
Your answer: 1200 rpm
